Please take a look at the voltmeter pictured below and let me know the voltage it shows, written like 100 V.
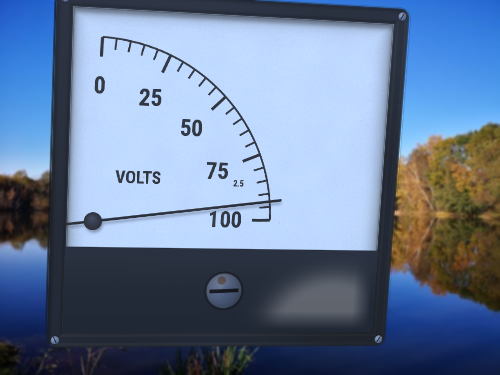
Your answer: 92.5 V
